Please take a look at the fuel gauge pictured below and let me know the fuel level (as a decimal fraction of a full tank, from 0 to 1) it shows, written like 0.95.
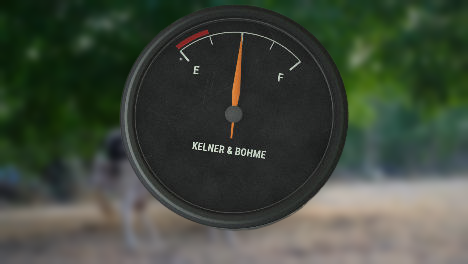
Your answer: 0.5
